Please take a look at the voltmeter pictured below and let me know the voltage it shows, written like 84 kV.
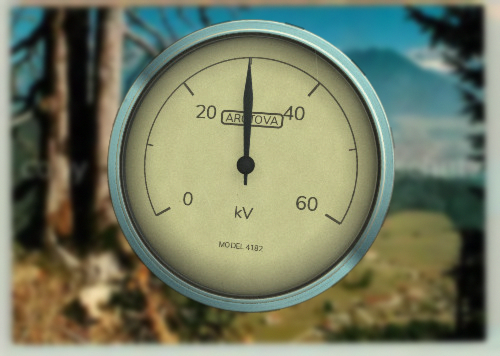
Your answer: 30 kV
